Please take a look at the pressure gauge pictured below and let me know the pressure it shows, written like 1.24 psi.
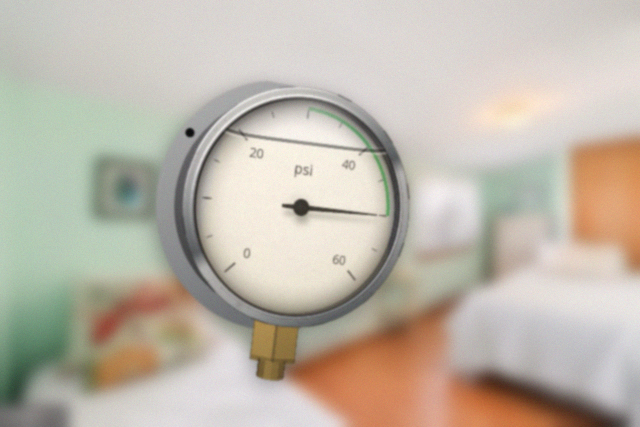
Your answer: 50 psi
